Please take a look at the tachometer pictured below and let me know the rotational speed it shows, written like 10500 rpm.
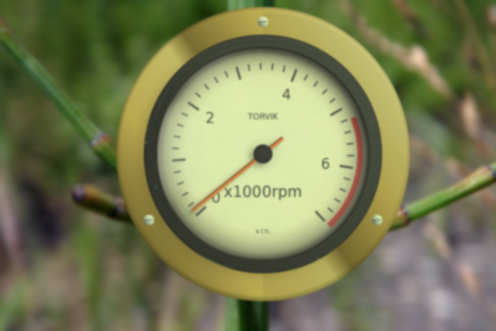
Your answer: 100 rpm
